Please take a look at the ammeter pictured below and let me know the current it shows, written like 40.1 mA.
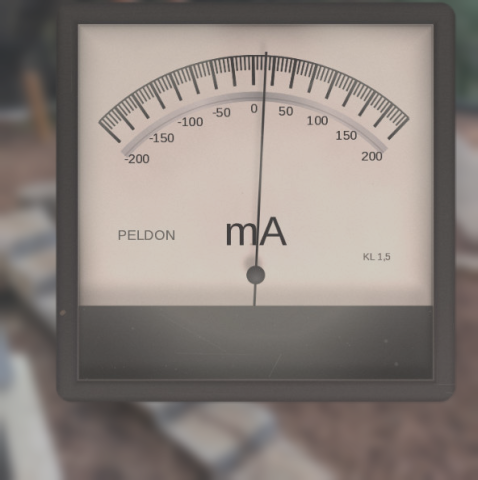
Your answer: 15 mA
